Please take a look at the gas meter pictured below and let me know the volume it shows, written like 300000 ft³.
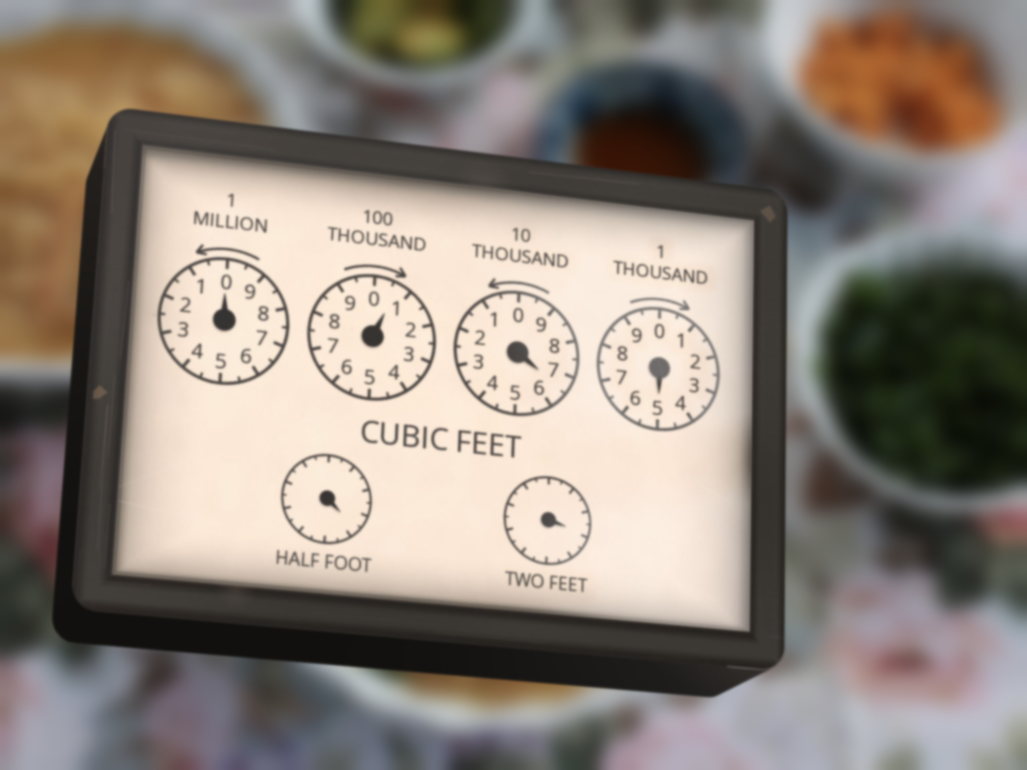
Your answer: 6500 ft³
